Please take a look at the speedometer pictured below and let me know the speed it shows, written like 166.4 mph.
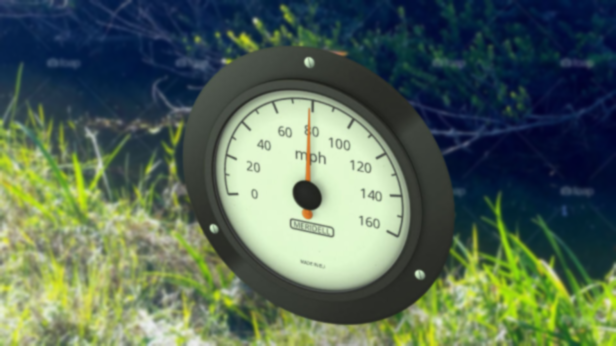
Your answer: 80 mph
